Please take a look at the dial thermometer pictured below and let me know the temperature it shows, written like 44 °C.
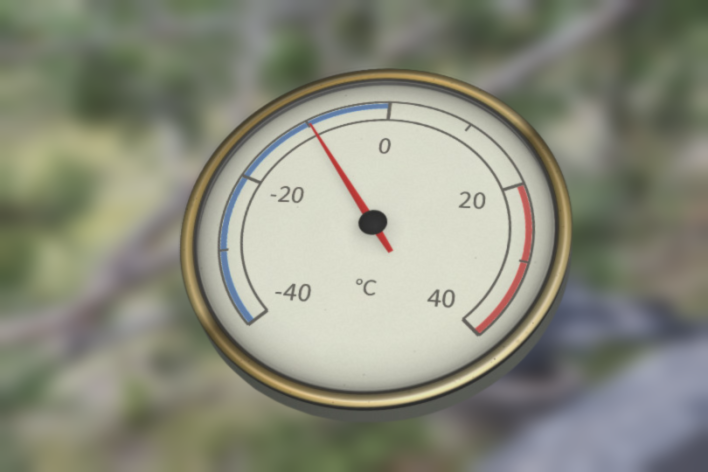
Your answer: -10 °C
